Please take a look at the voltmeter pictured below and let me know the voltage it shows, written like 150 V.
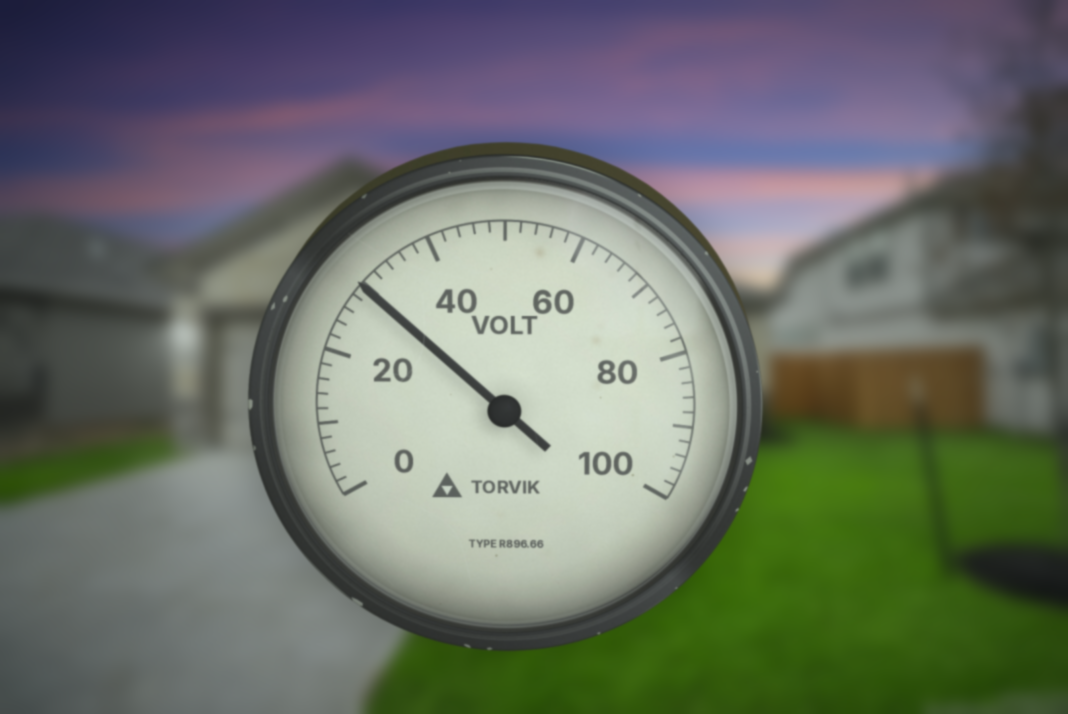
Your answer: 30 V
